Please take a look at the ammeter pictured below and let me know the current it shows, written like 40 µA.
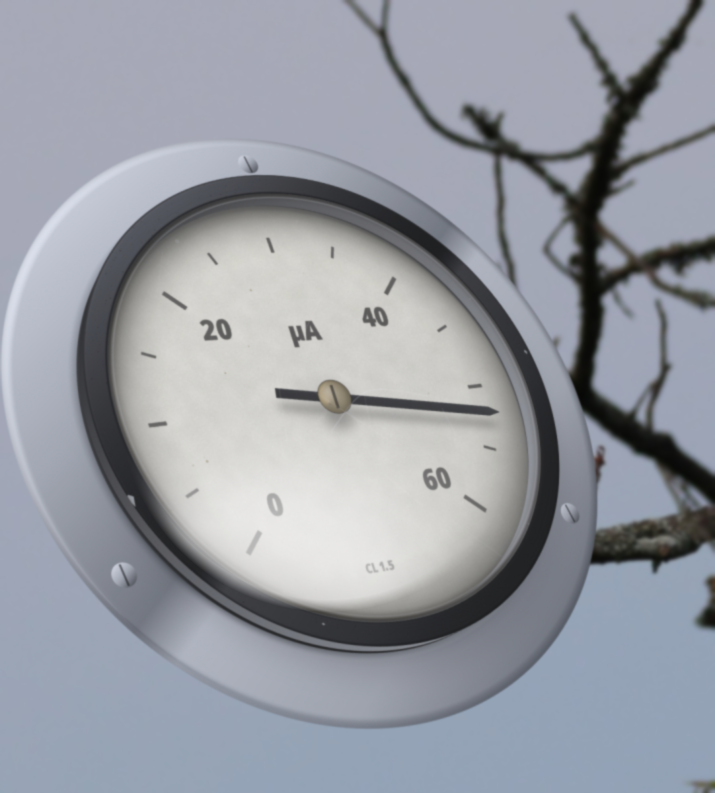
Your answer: 52.5 µA
